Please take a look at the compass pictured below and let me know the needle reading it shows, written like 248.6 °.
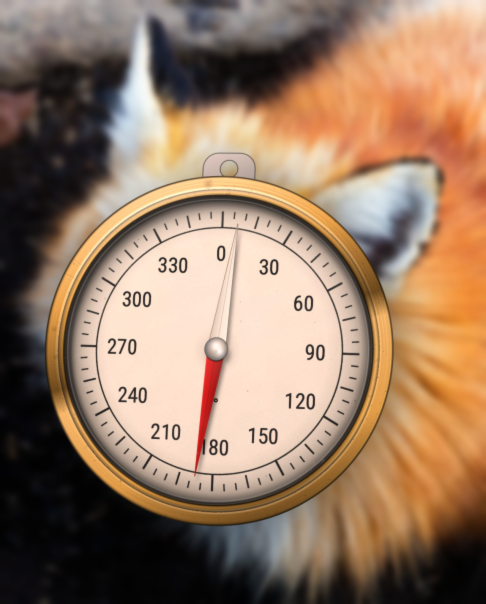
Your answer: 187.5 °
